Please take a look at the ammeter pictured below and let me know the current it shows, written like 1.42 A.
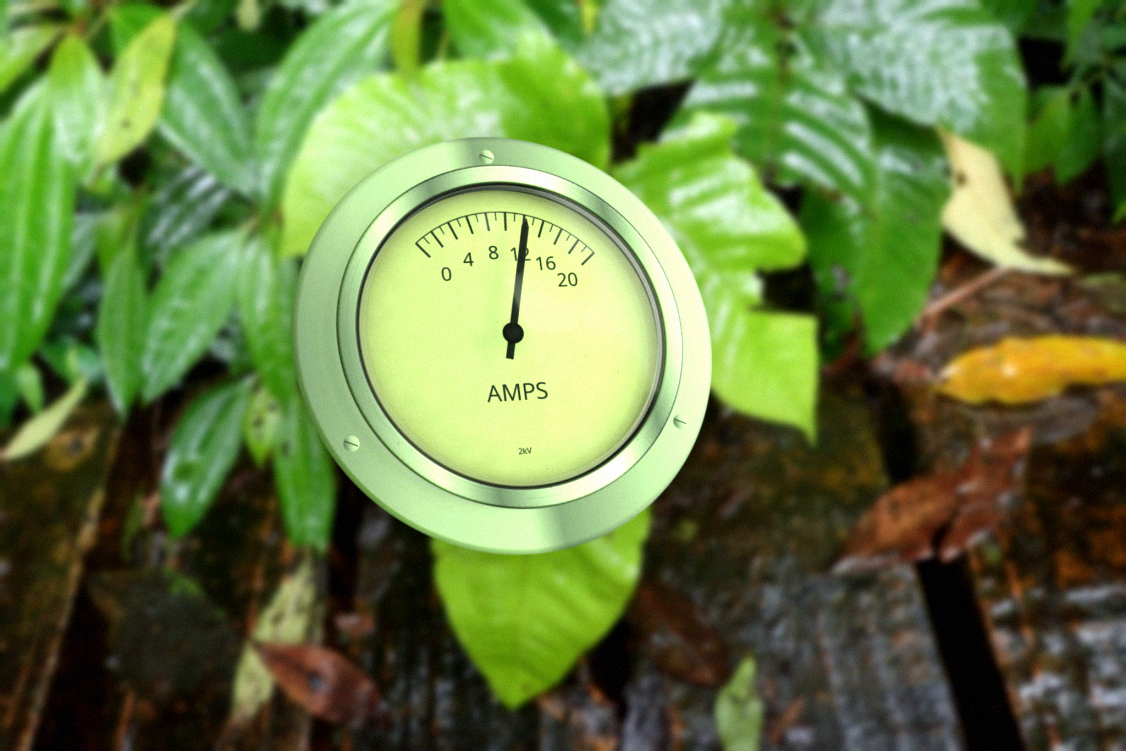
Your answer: 12 A
